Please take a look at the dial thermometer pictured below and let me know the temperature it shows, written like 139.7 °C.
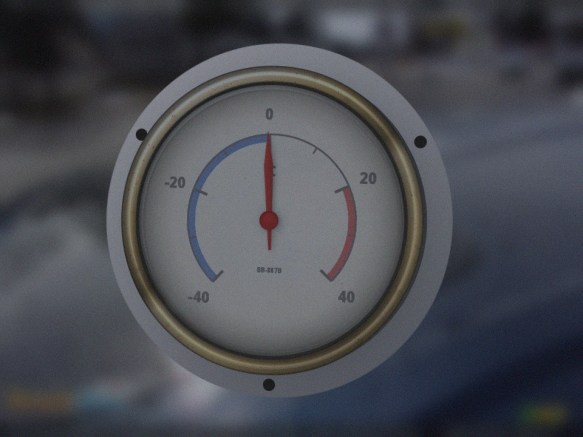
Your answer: 0 °C
